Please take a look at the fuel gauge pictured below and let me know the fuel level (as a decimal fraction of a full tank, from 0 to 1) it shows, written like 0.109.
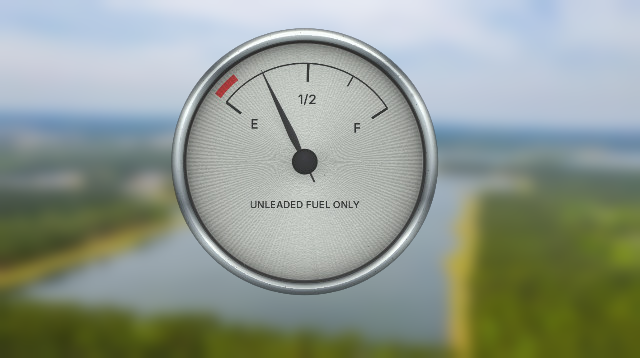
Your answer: 0.25
